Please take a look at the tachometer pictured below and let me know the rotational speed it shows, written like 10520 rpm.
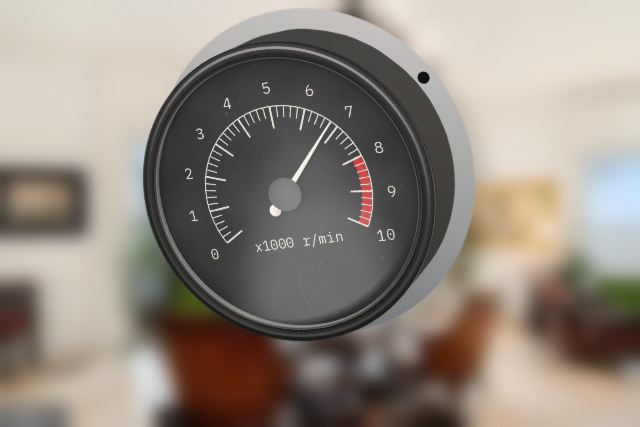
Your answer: 6800 rpm
